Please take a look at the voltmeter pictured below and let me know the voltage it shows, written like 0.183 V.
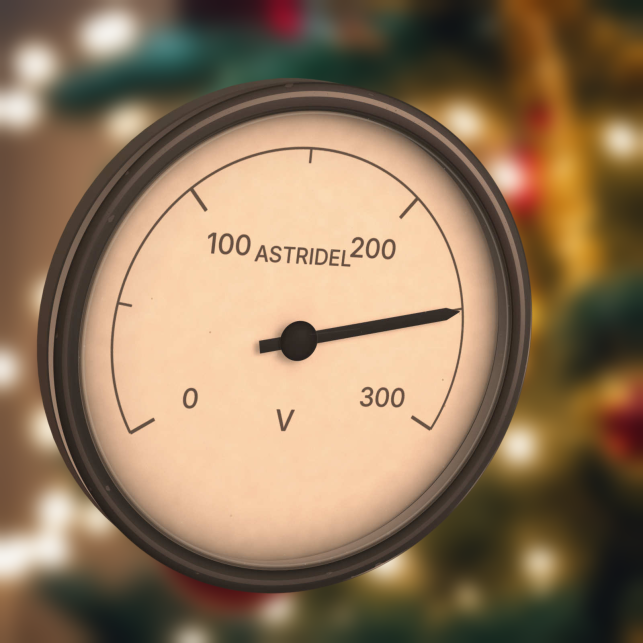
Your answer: 250 V
